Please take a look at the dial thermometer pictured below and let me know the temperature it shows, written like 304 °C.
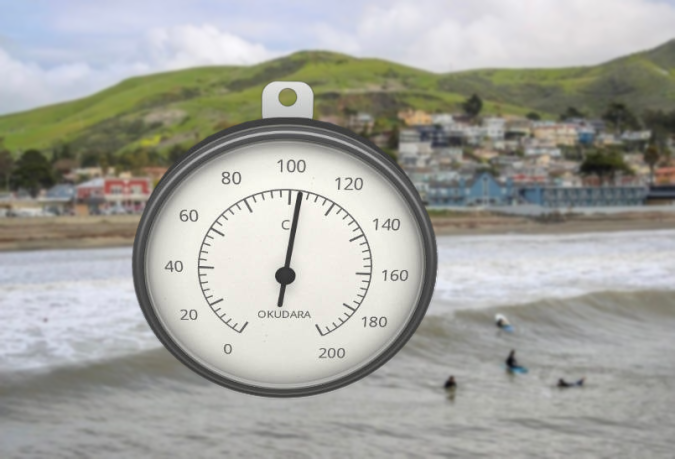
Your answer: 104 °C
